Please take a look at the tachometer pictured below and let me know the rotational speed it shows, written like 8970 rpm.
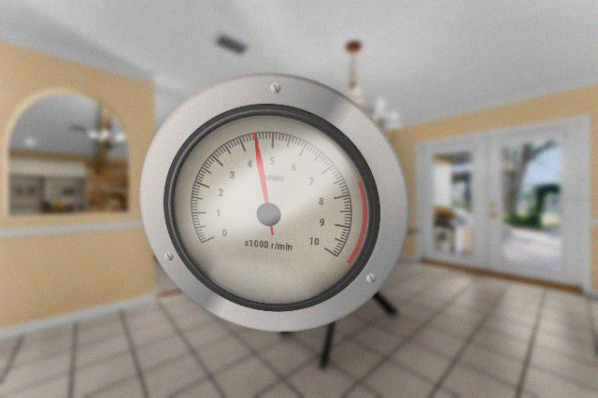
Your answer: 4500 rpm
